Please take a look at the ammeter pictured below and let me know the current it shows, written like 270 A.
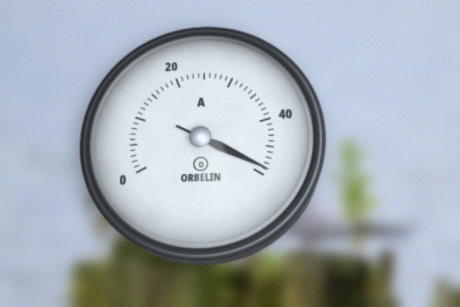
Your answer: 49 A
